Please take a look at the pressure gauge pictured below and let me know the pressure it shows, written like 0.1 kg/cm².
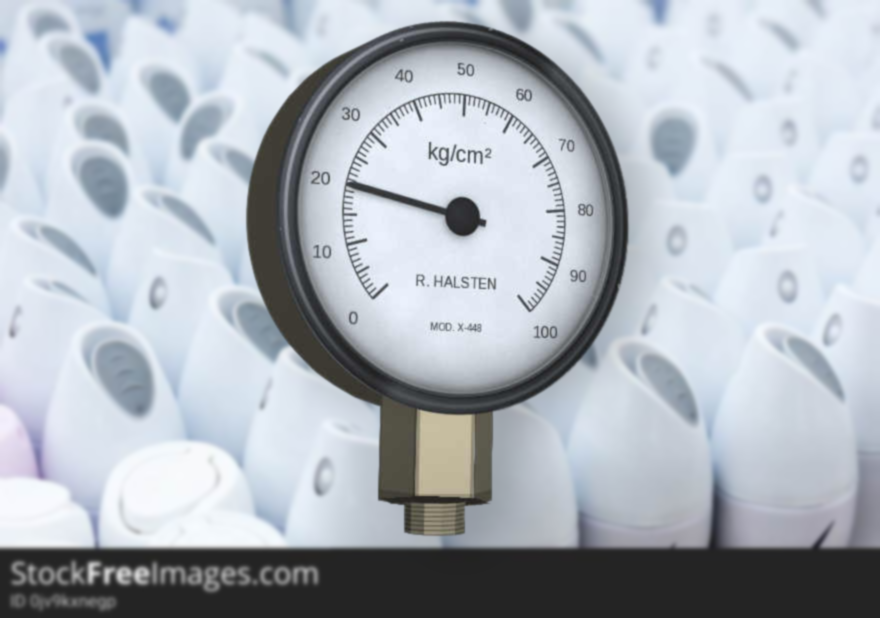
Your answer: 20 kg/cm²
